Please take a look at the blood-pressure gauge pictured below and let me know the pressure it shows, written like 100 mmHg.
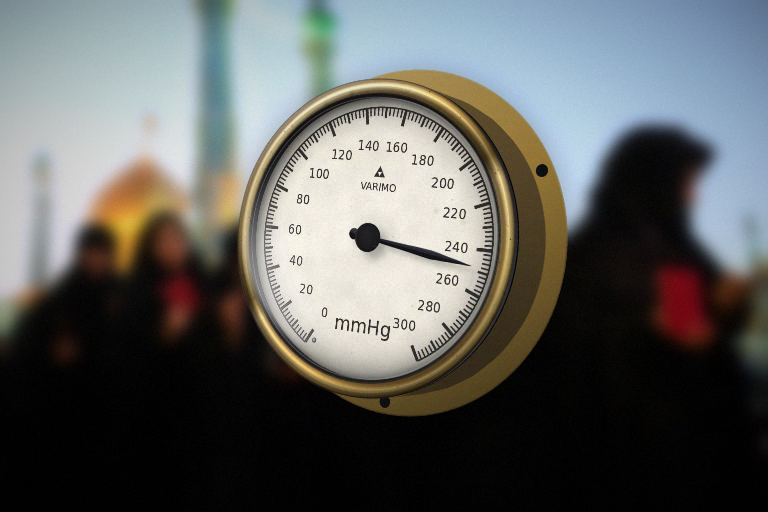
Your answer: 248 mmHg
